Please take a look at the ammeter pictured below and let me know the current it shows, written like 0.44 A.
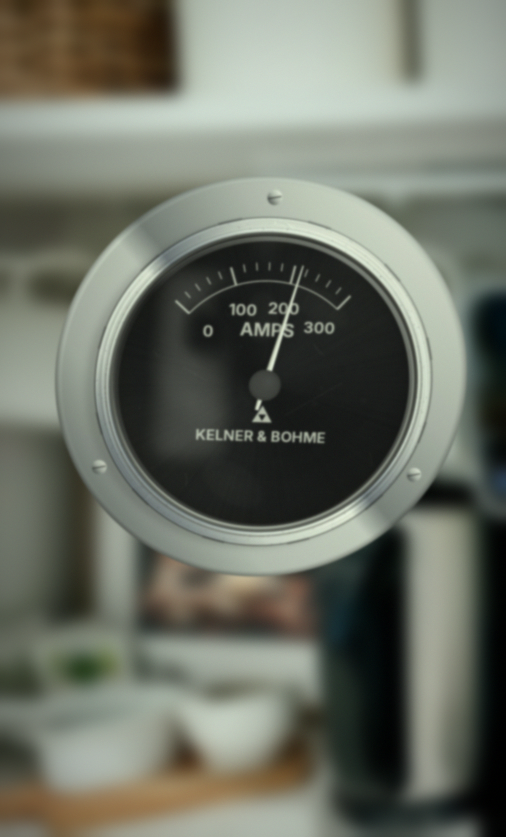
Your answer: 210 A
